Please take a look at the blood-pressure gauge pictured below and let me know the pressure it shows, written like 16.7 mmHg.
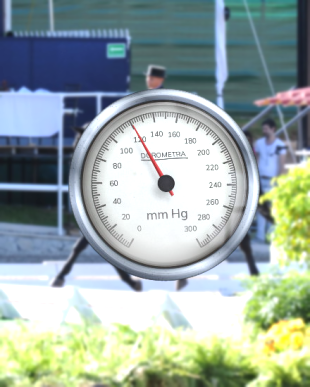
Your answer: 120 mmHg
